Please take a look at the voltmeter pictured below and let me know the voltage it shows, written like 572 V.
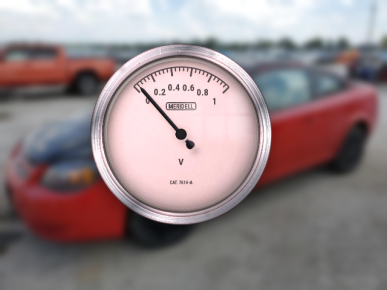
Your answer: 0.04 V
